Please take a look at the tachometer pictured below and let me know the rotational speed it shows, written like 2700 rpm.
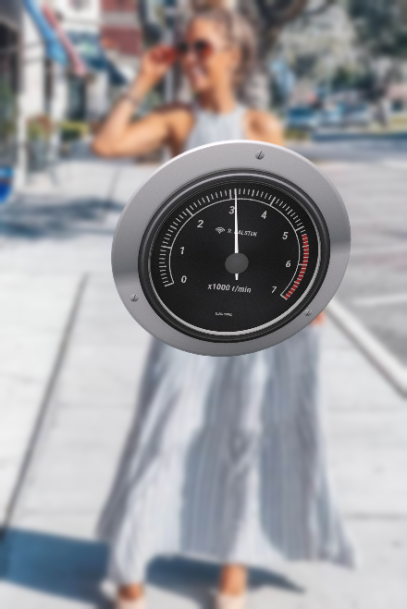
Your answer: 3100 rpm
